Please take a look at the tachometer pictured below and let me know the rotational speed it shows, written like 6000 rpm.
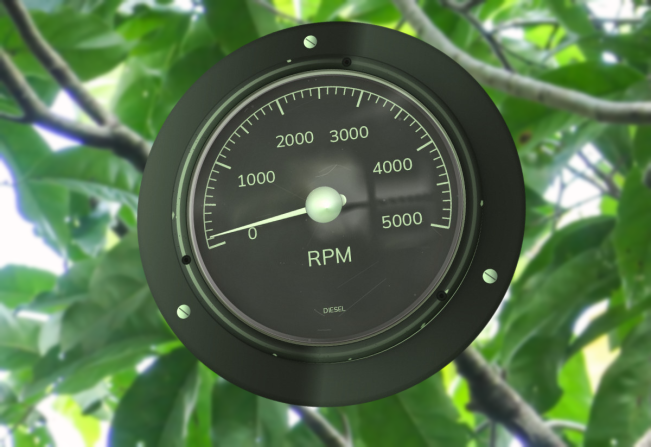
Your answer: 100 rpm
